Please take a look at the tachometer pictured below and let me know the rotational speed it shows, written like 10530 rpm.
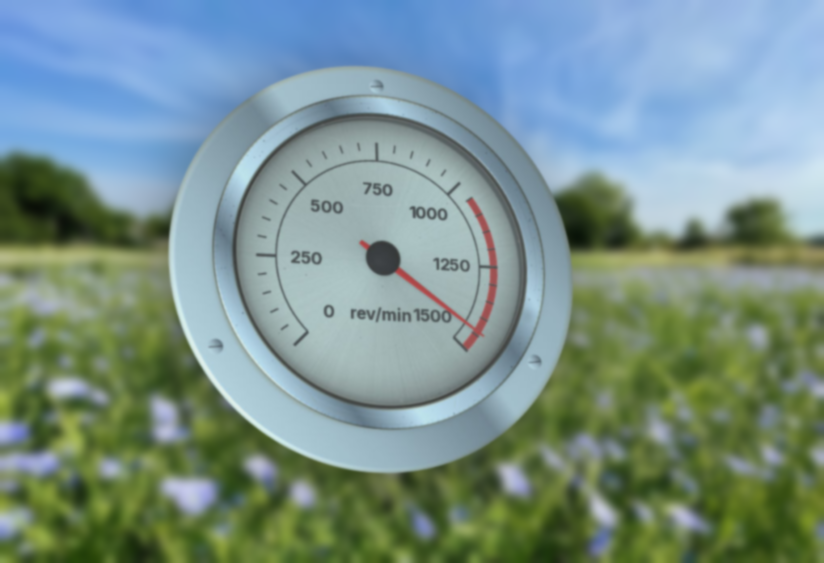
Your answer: 1450 rpm
